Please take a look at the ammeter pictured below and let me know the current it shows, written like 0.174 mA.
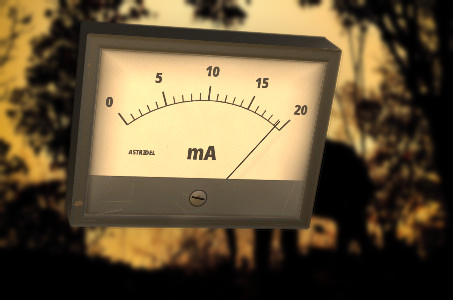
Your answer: 19 mA
